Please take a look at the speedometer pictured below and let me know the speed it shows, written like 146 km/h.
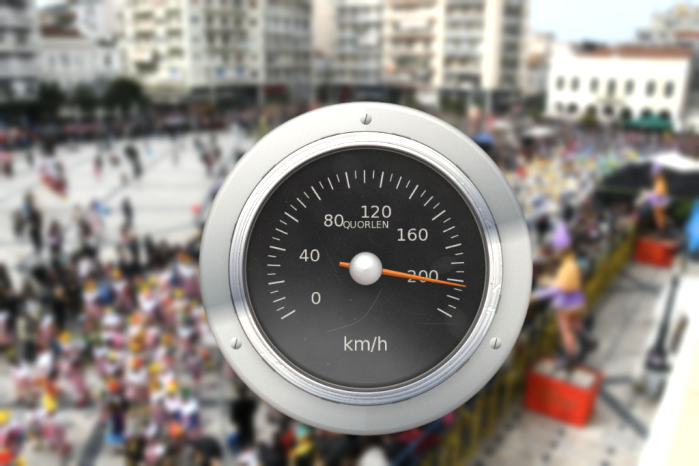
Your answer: 202.5 km/h
